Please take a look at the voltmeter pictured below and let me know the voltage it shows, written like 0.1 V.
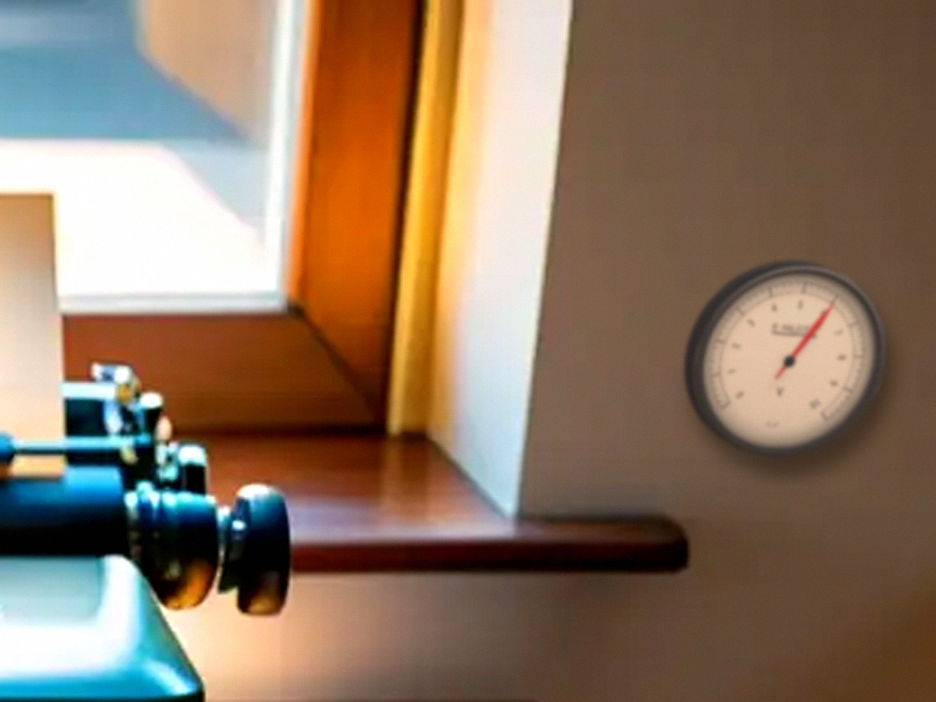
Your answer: 6 V
